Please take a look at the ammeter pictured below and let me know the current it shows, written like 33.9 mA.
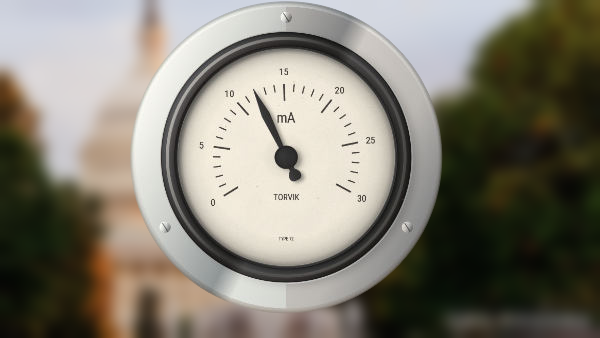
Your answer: 12 mA
